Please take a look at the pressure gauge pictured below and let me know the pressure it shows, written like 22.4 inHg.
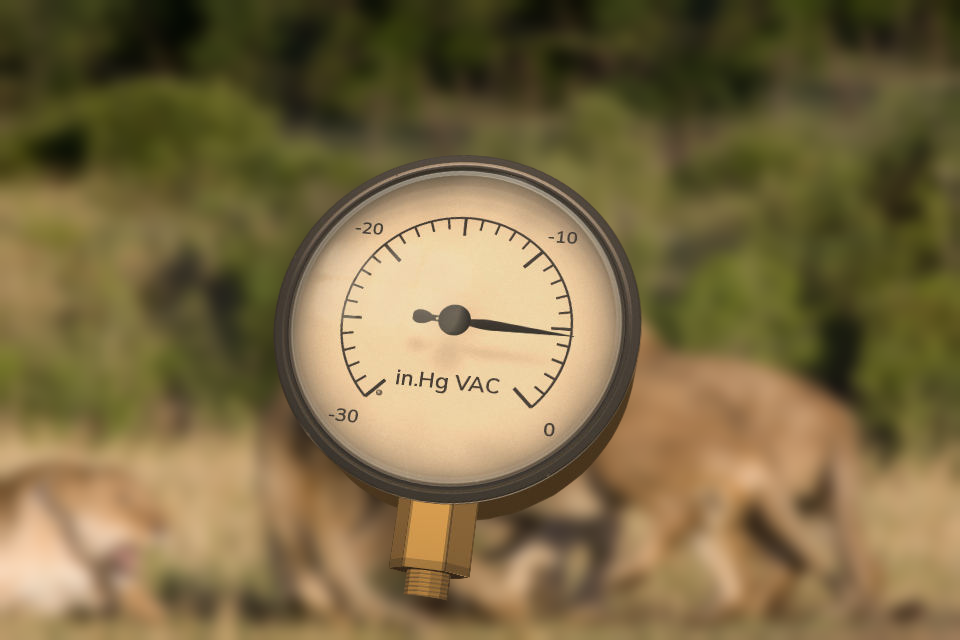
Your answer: -4.5 inHg
